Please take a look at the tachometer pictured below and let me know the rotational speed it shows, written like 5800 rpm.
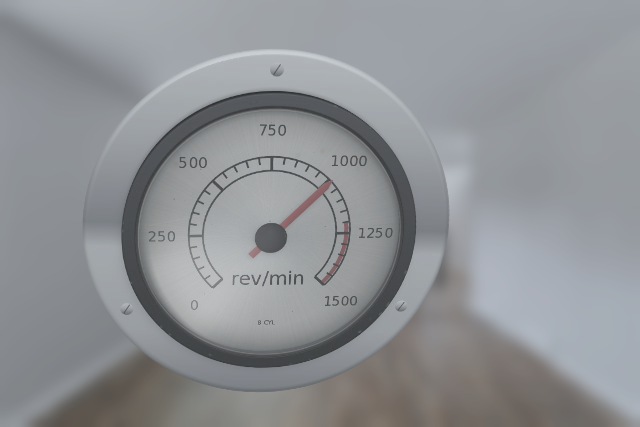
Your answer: 1000 rpm
